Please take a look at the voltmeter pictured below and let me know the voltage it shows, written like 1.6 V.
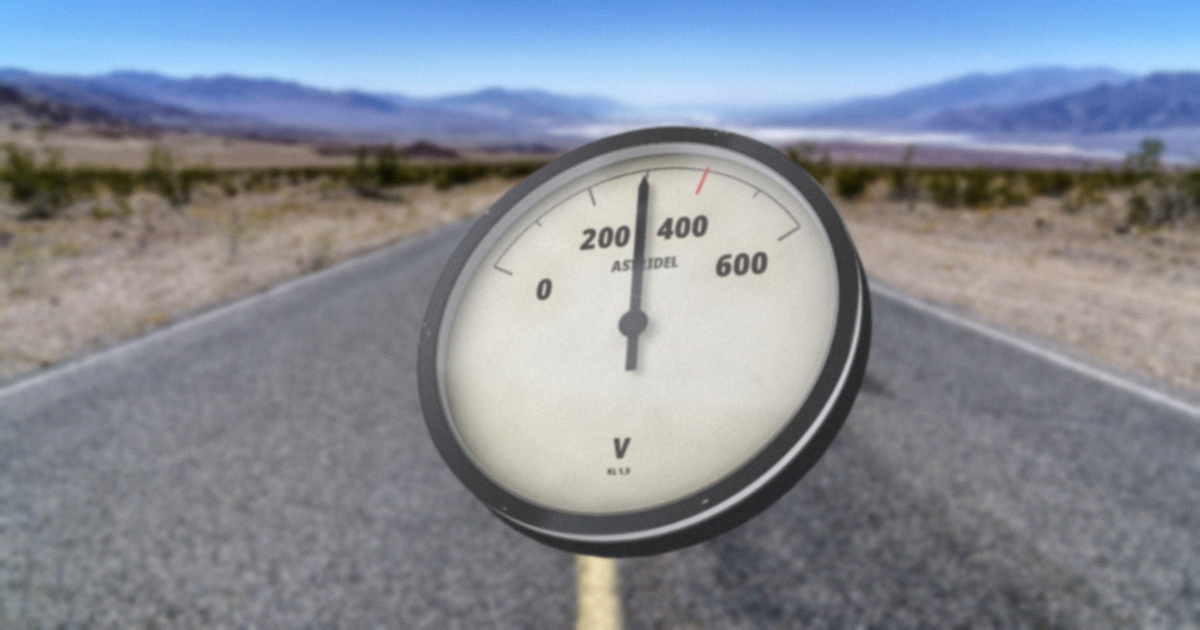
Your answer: 300 V
